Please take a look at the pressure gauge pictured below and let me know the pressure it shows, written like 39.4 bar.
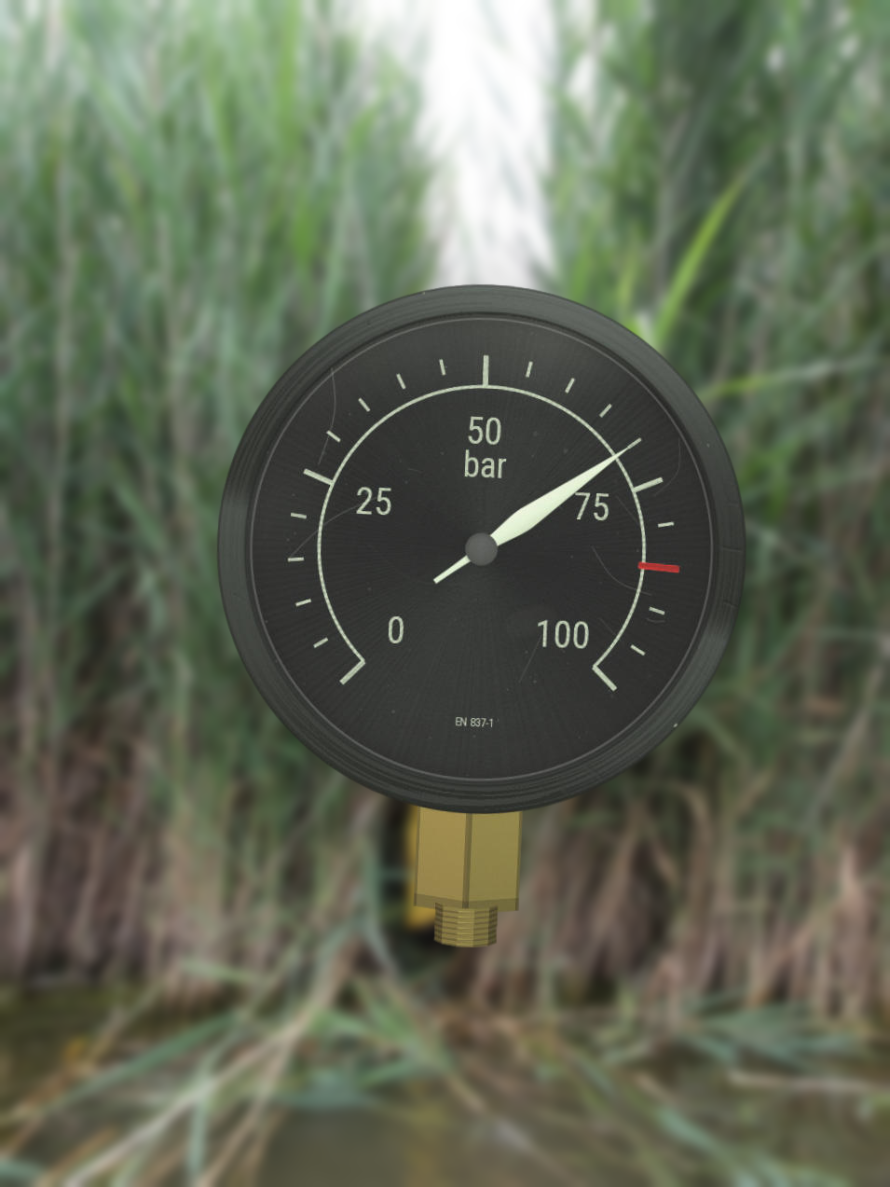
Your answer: 70 bar
